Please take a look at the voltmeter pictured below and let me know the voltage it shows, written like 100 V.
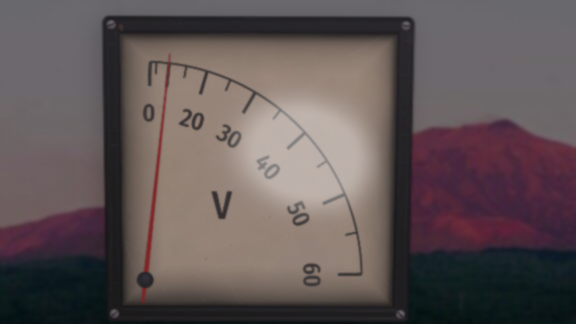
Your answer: 10 V
